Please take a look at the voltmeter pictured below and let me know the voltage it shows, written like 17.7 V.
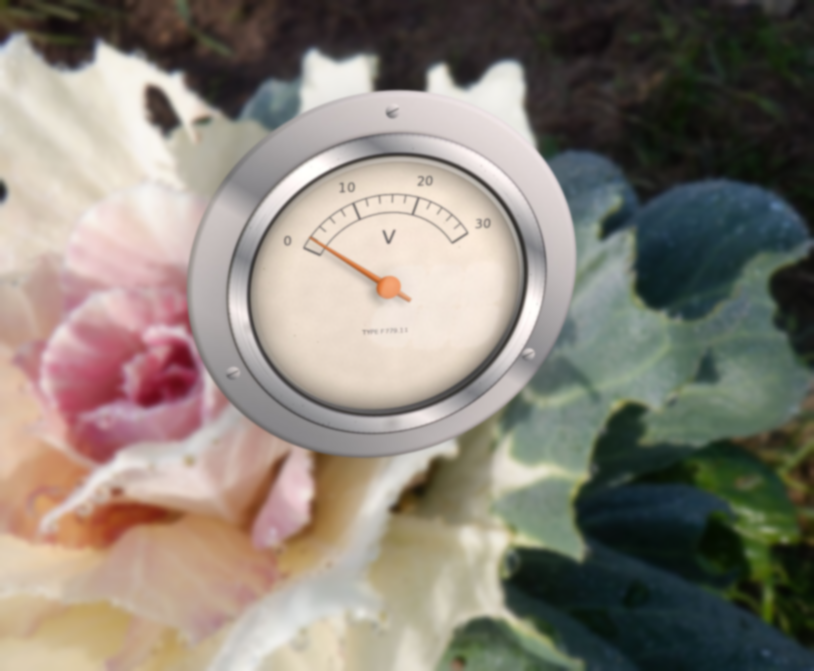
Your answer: 2 V
